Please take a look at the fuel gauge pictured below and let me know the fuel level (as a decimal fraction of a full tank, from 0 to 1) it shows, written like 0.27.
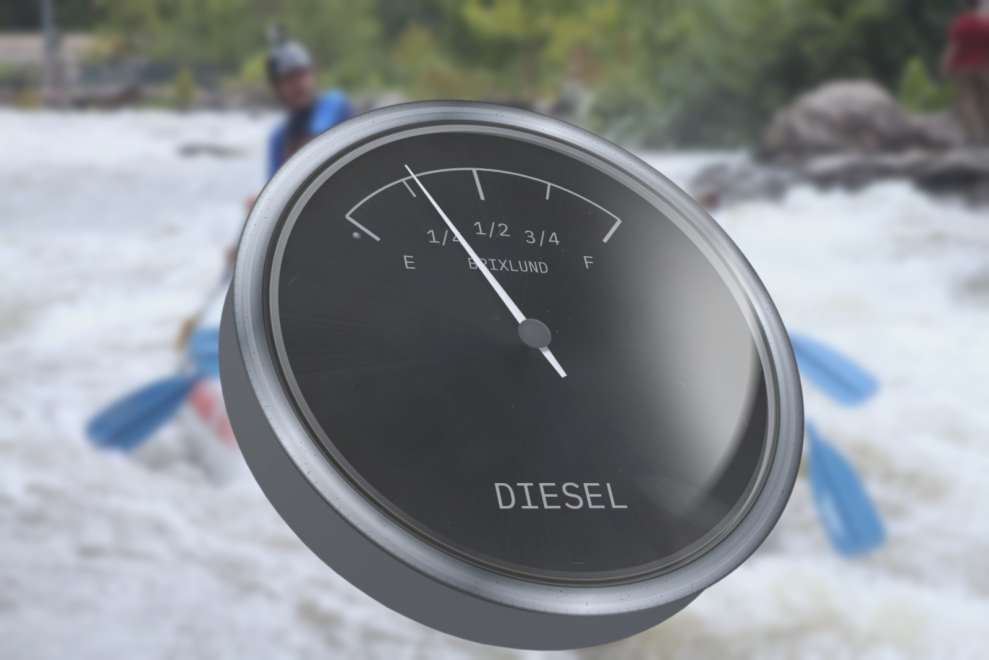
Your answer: 0.25
